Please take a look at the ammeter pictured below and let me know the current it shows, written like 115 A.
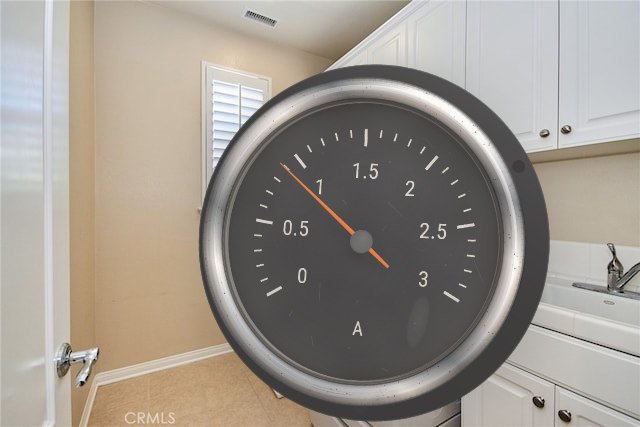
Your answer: 0.9 A
